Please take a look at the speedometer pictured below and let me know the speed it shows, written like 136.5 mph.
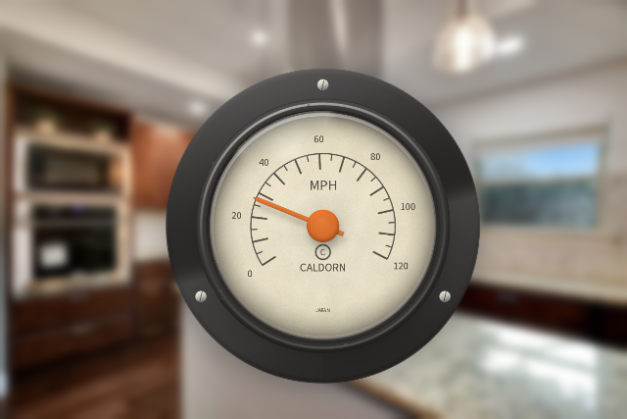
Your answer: 27.5 mph
